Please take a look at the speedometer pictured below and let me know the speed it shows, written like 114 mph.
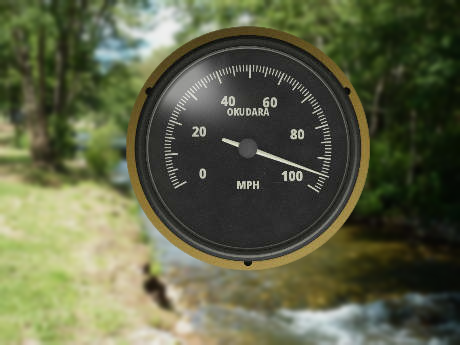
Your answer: 95 mph
